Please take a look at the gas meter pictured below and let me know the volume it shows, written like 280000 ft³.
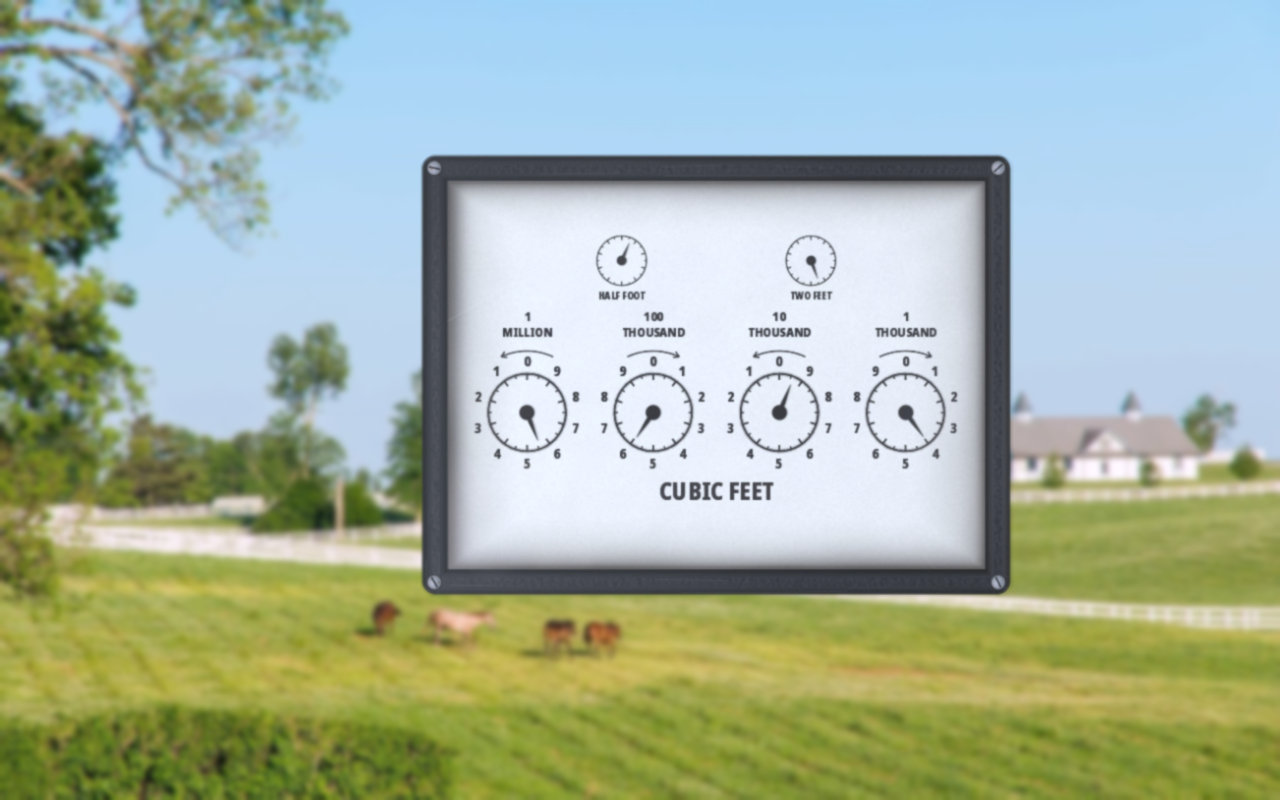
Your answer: 559400 ft³
